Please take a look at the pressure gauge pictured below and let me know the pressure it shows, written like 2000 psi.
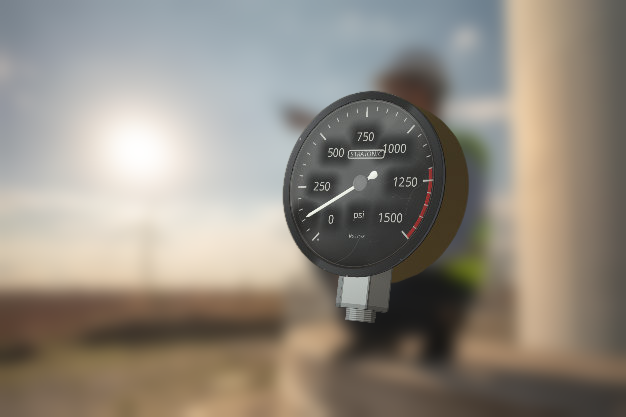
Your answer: 100 psi
